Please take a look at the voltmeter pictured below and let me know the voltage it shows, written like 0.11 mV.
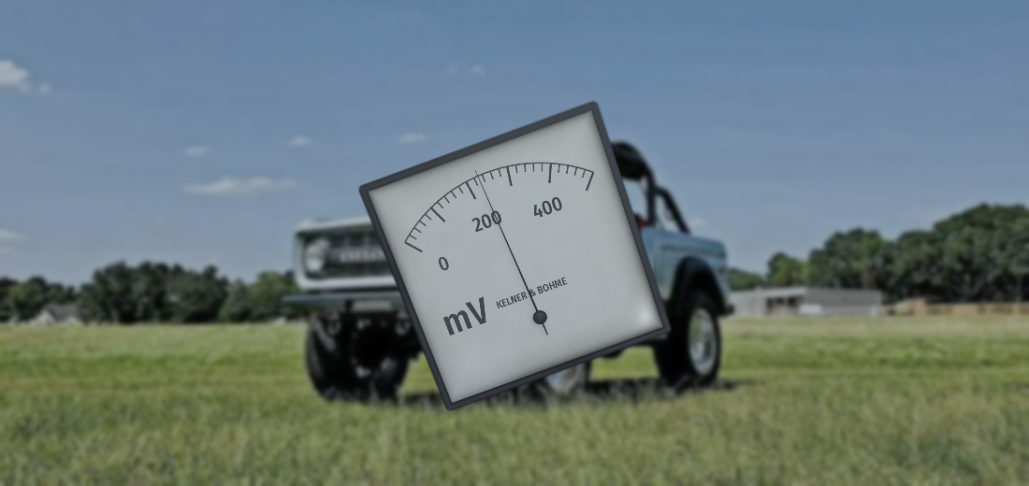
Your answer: 230 mV
